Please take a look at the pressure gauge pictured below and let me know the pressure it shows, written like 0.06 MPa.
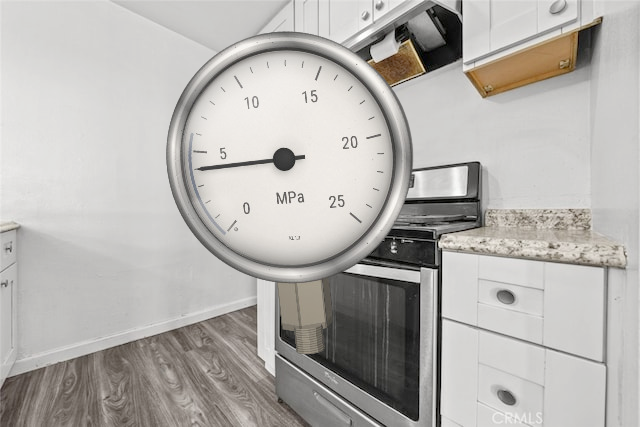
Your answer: 4 MPa
